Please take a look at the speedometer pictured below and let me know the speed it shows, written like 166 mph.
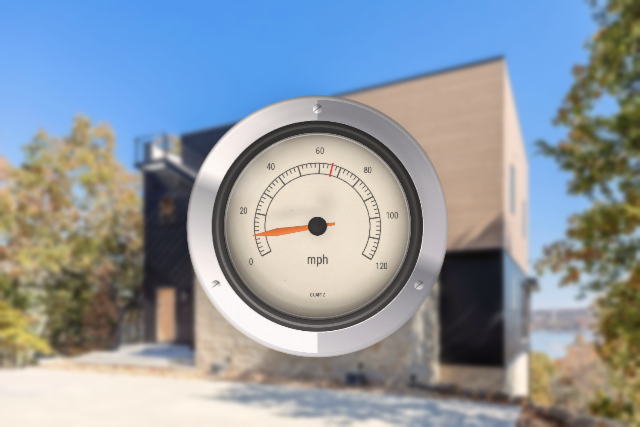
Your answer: 10 mph
